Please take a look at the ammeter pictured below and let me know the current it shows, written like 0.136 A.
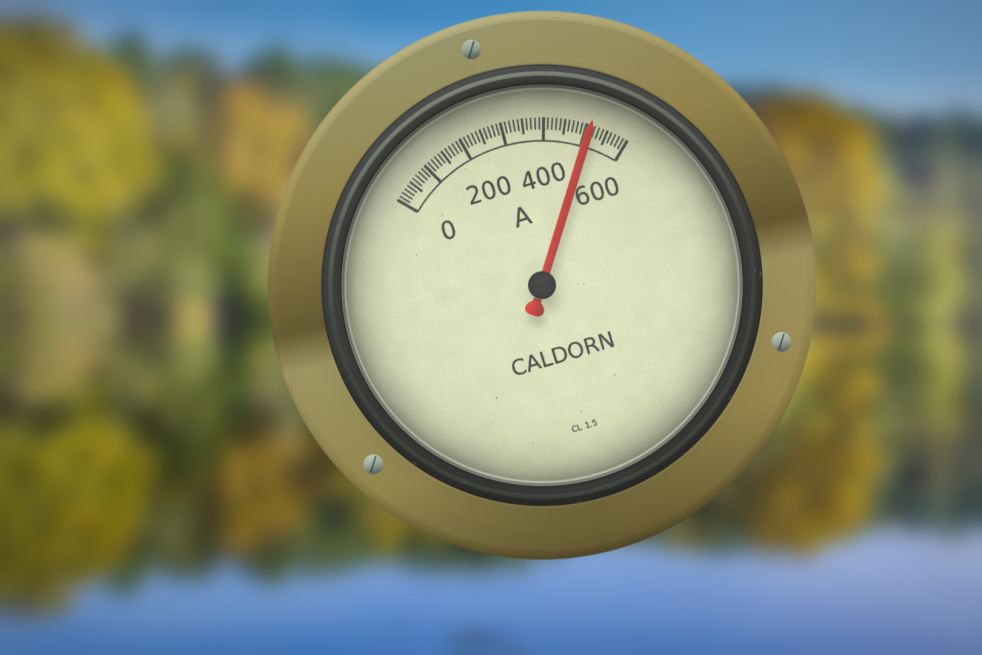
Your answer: 510 A
